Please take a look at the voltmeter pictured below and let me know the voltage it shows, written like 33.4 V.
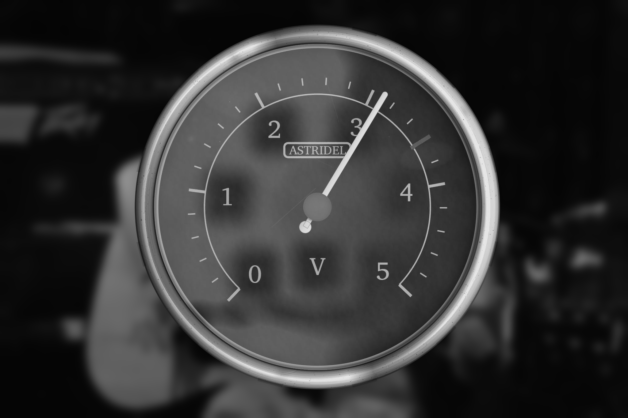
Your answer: 3.1 V
